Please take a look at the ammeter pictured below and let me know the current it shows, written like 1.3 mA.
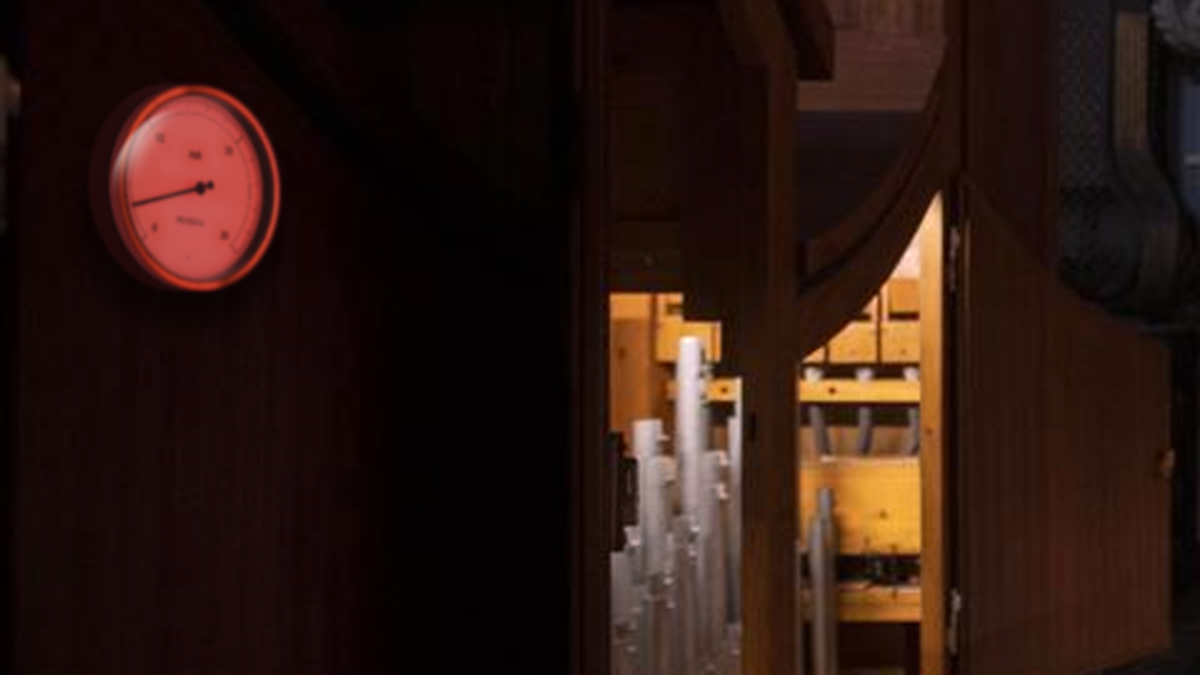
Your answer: 3 mA
